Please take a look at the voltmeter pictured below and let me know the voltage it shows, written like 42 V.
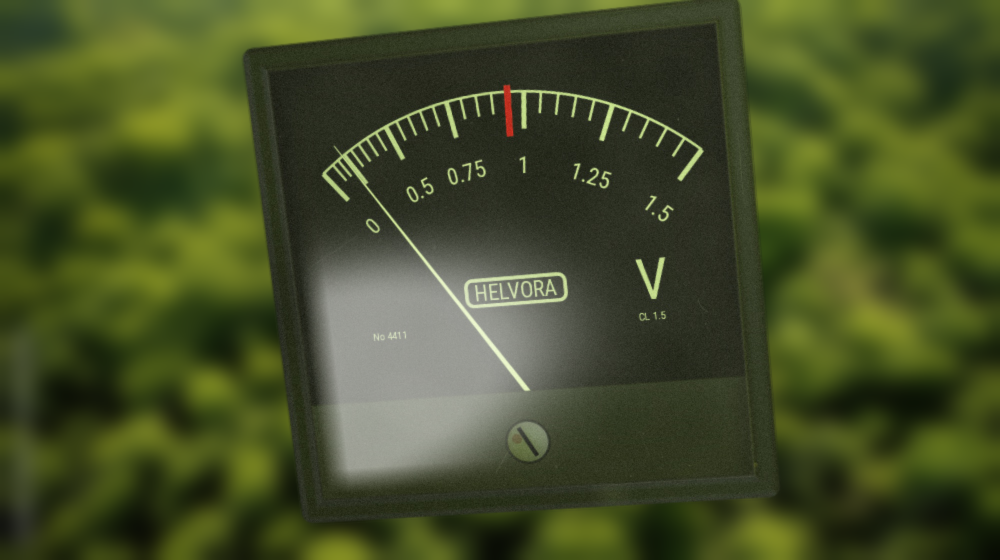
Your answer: 0.25 V
